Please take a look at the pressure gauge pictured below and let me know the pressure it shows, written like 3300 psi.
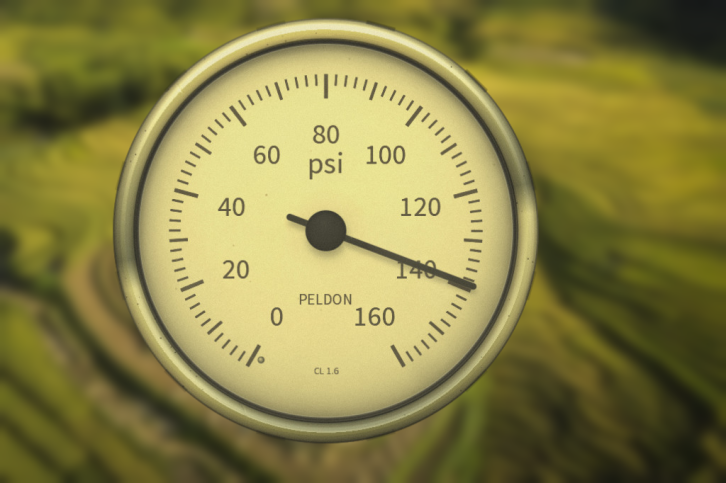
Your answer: 139 psi
